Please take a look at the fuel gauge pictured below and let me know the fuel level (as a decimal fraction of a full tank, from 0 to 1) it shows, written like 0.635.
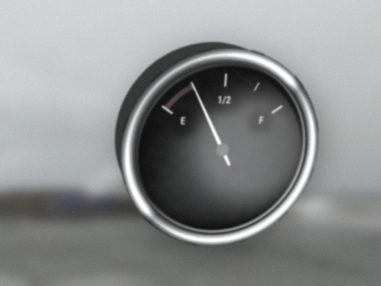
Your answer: 0.25
